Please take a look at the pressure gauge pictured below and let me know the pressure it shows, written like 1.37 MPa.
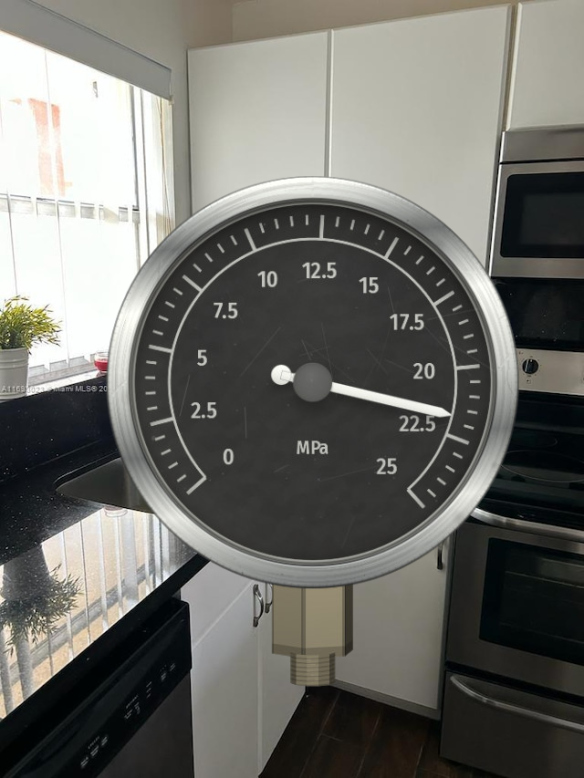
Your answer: 21.75 MPa
